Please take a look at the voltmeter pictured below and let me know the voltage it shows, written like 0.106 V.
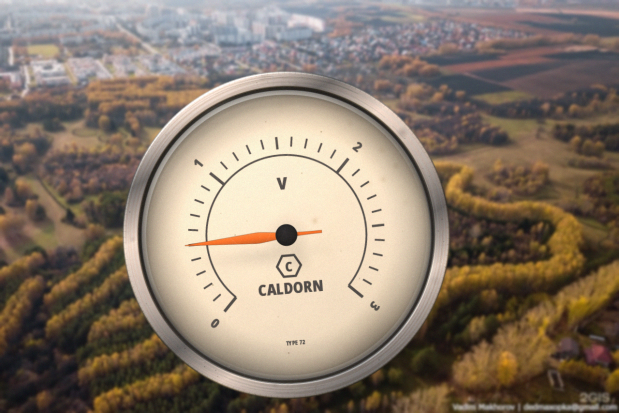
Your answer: 0.5 V
